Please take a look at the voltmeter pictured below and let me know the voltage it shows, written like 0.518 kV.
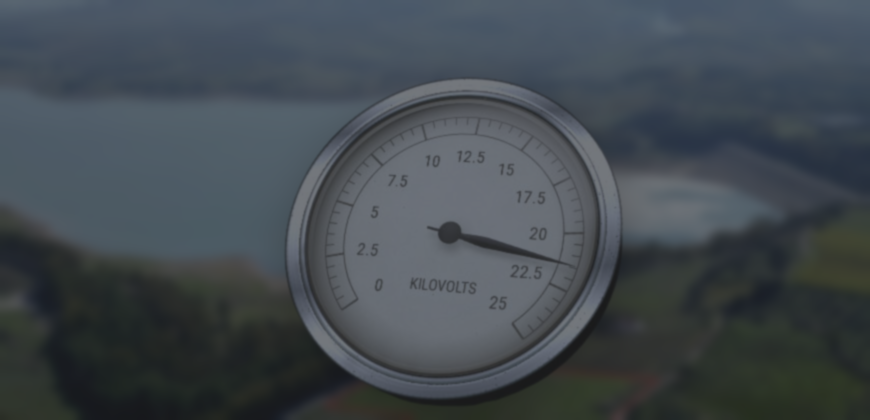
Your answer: 21.5 kV
